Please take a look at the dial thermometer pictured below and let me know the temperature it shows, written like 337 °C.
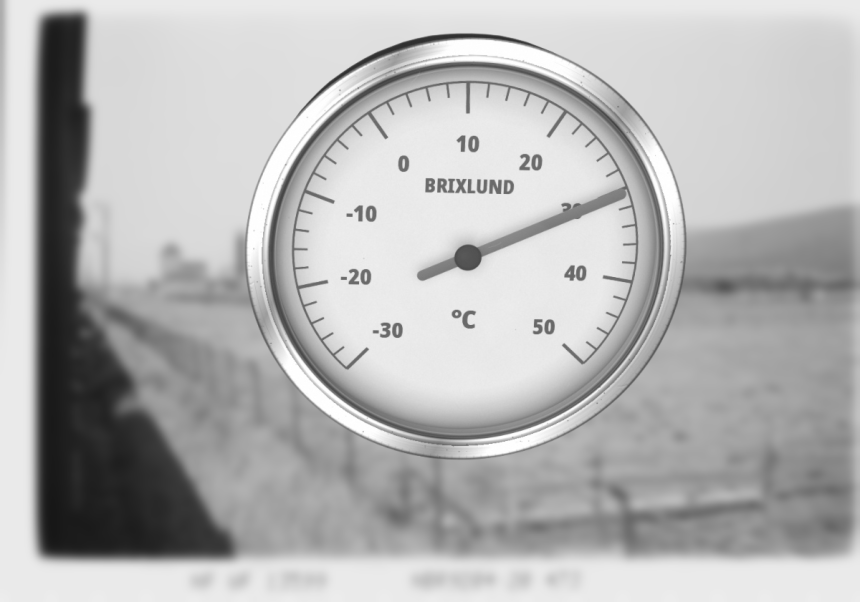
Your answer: 30 °C
